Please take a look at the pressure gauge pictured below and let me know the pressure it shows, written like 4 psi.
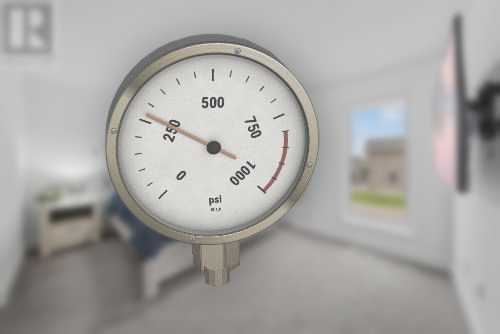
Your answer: 275 psi
